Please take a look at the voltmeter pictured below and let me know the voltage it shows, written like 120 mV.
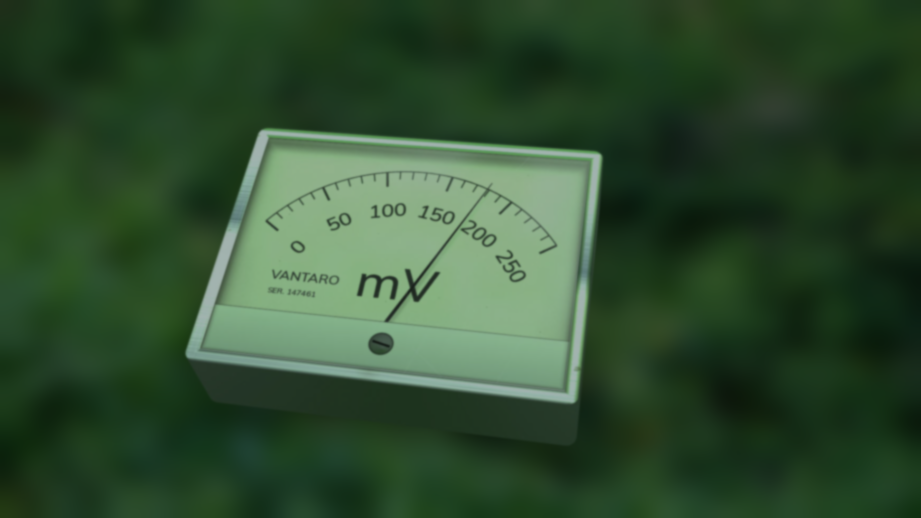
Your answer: 180 mV
